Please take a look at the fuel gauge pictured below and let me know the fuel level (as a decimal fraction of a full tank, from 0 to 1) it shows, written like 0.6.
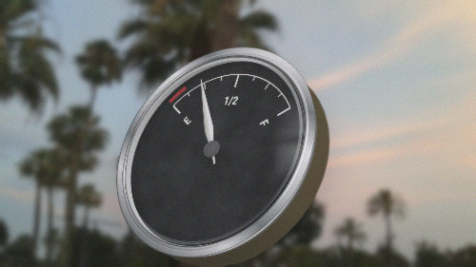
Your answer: 0.25
